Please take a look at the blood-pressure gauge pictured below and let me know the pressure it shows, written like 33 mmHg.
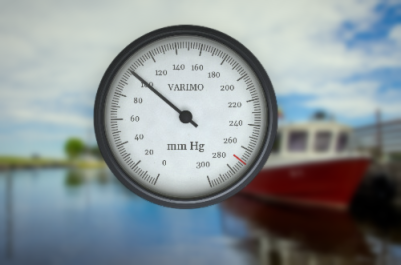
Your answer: 100 mmHg
